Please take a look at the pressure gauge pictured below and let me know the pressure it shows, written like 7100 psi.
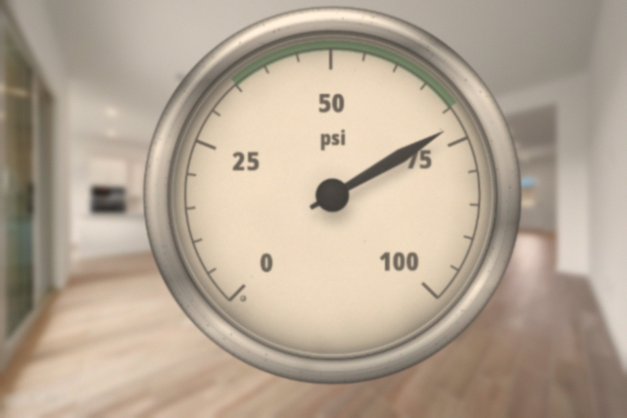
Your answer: 72.5 psi
